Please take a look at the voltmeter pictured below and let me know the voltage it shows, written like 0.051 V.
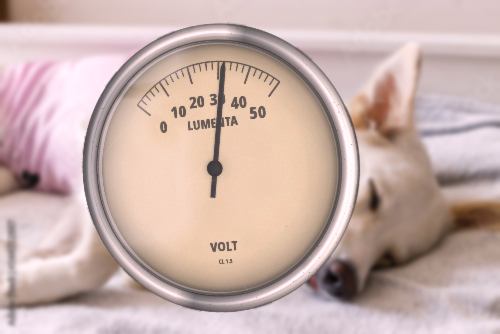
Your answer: 32 V
